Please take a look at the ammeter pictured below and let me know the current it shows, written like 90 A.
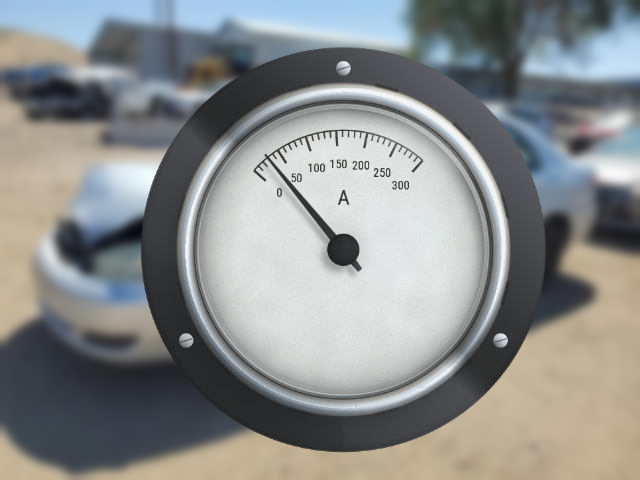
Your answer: 30 A
